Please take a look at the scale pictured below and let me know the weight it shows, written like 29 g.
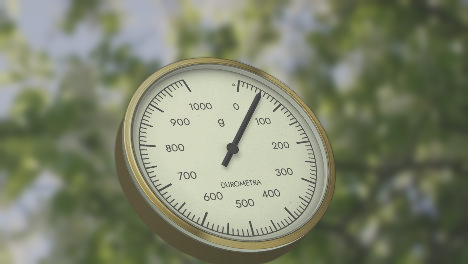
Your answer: 50 g
